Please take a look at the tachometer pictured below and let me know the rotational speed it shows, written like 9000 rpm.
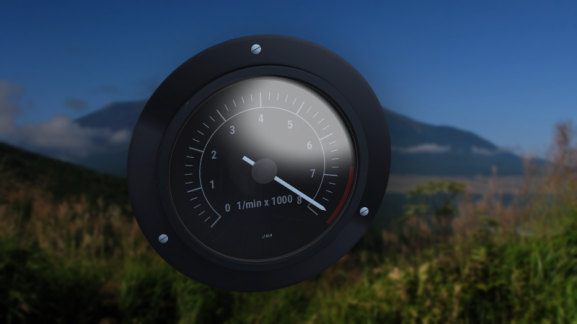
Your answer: 7800 rpm
